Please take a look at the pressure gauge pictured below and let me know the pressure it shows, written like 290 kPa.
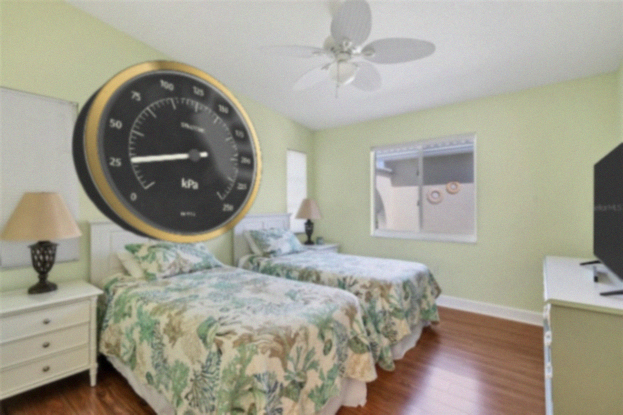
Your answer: 25 kPa
